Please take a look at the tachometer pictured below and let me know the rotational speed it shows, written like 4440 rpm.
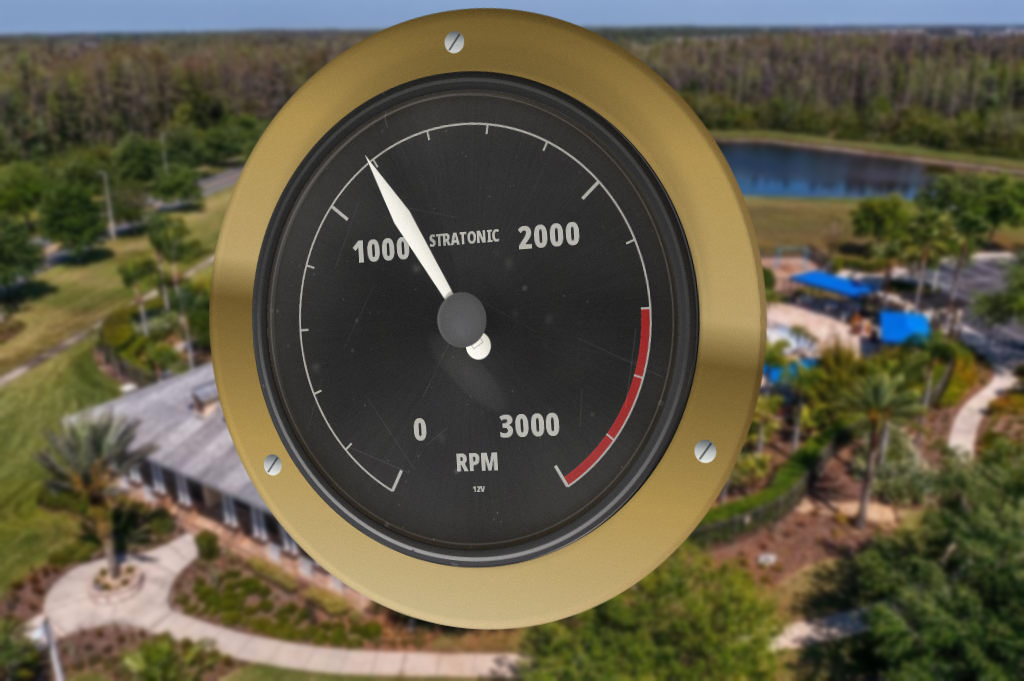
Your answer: 1200 rpm
